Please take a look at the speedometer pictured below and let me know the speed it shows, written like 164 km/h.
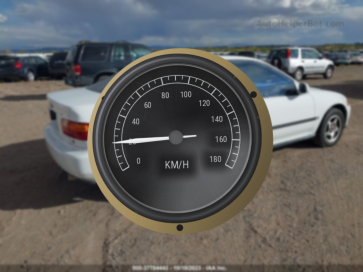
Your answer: 20 km/h
